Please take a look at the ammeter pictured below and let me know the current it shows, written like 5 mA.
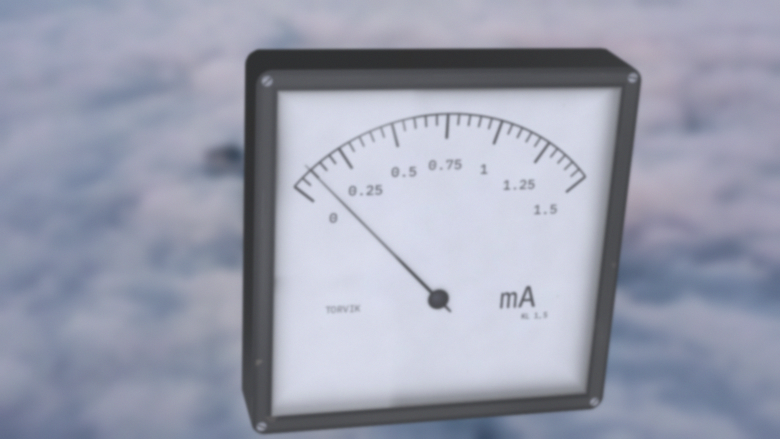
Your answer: 0.1 mA
